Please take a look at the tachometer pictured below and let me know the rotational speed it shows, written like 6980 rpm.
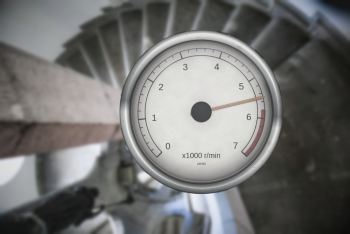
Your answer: 5500 rpm
